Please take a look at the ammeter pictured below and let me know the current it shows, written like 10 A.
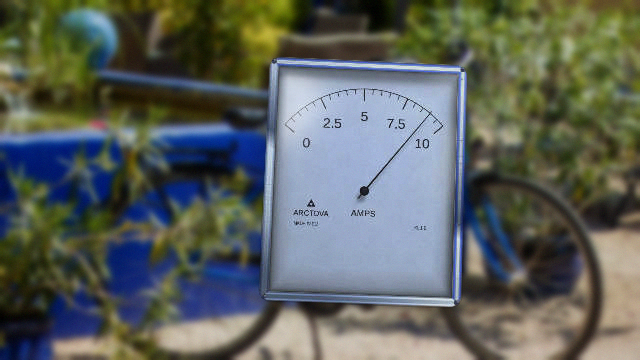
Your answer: 9 A
